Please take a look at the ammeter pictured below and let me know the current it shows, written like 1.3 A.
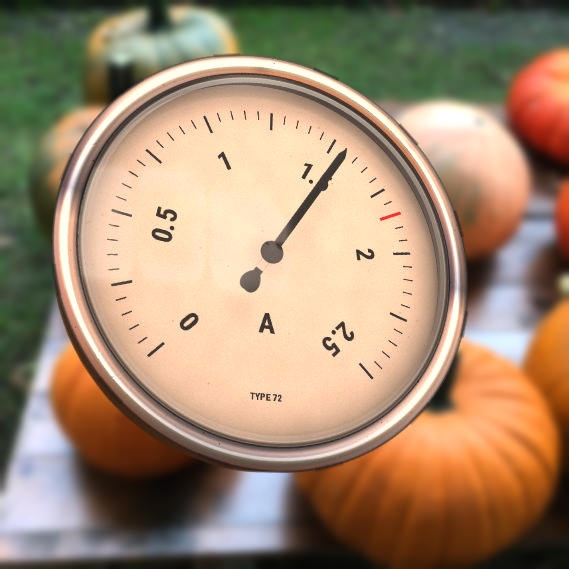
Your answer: 1.55 A
